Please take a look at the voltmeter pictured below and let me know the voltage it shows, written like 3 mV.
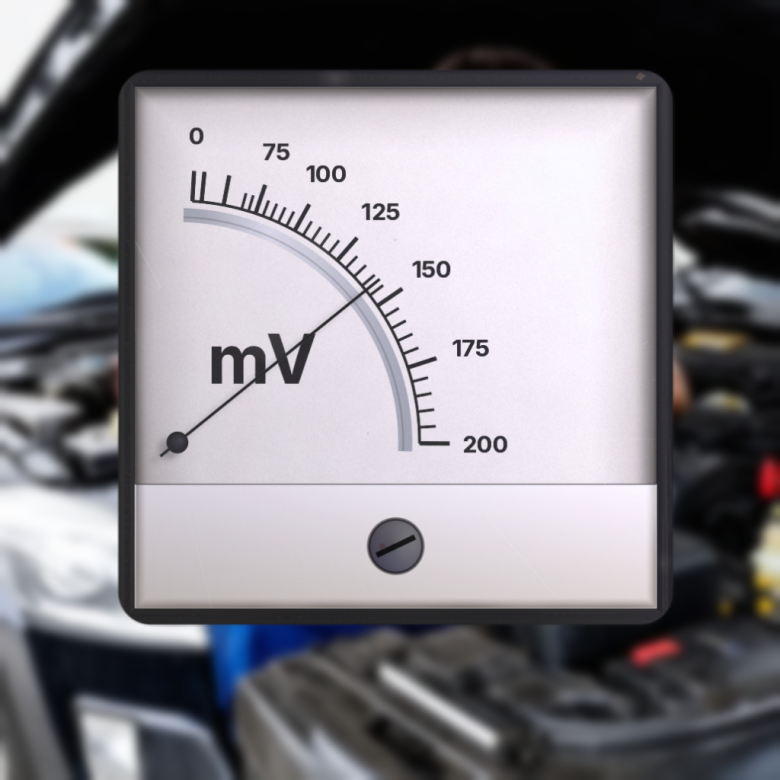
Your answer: 142.5 mV
